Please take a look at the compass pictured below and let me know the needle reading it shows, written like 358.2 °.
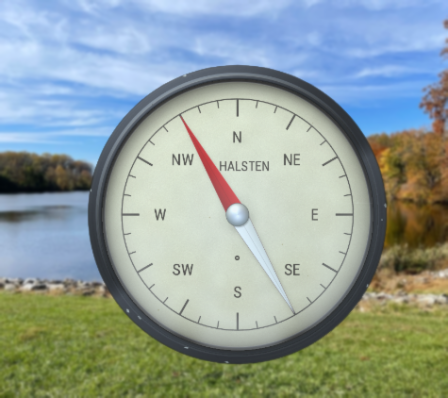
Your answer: 330 °
